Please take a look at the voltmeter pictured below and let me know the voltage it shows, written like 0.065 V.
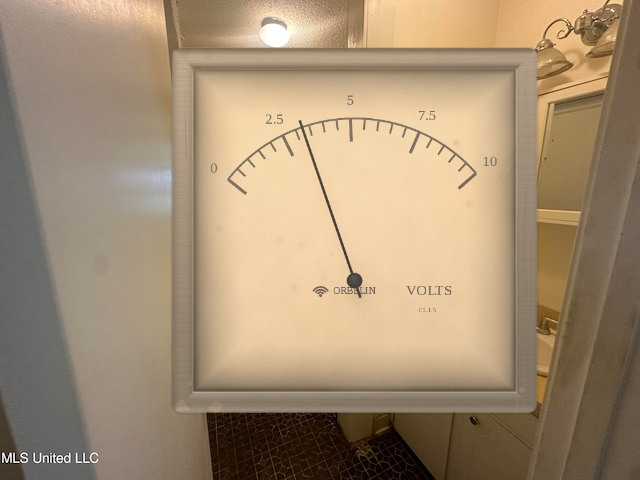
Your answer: 3.25 V
